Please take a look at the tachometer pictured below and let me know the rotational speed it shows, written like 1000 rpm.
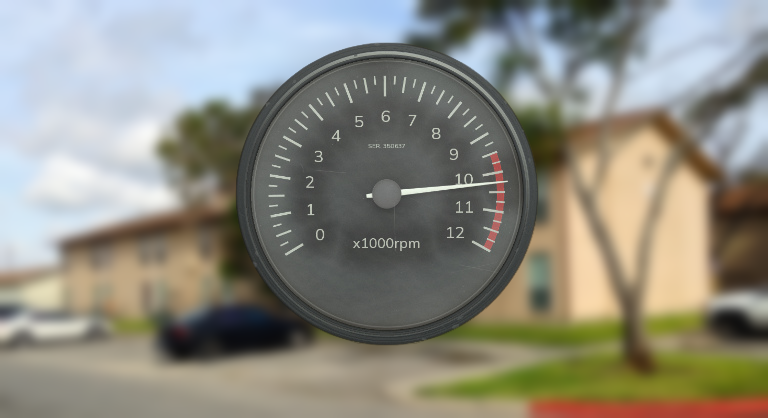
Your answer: 10250 rpm
